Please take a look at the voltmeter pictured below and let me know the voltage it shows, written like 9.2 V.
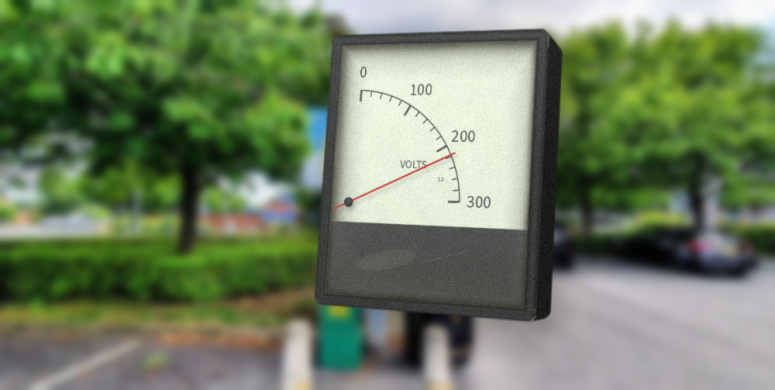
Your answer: 220 V
